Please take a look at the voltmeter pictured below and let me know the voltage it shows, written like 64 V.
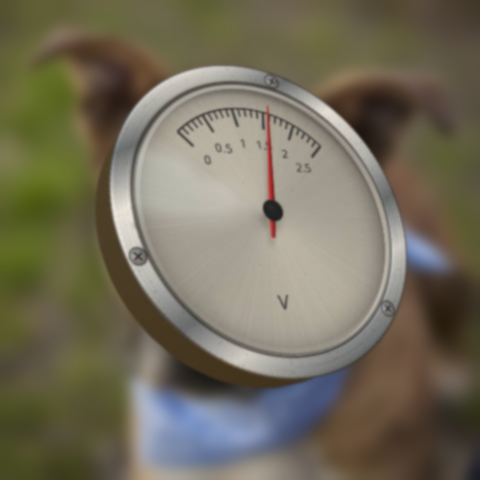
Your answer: 1.5 V
